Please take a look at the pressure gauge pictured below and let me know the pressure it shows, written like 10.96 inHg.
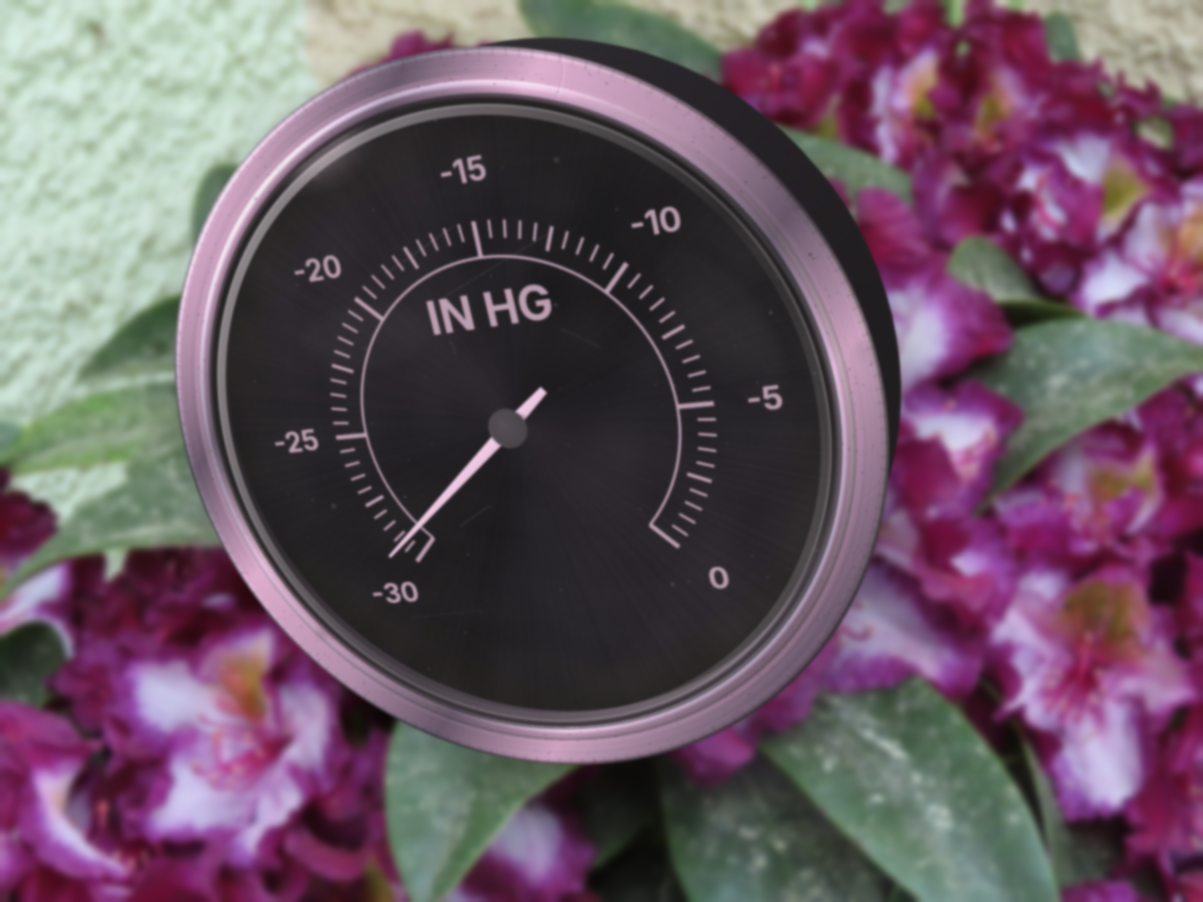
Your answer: -29.25 inHg
